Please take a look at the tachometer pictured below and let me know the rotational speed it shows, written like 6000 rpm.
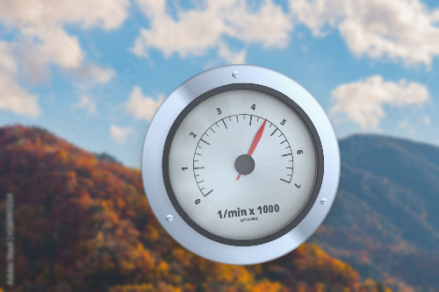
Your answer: 4500 rpm
